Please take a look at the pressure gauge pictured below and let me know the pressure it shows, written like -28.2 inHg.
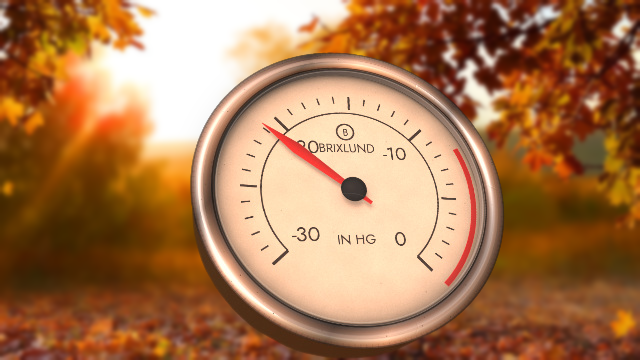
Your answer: -21 inHg
